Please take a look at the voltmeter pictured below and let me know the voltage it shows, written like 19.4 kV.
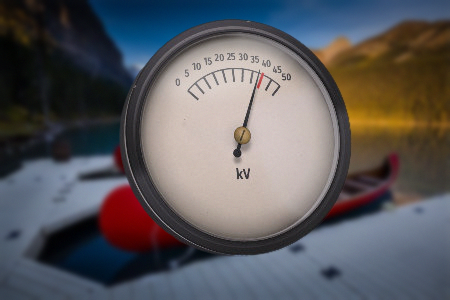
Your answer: 37.5 kV
